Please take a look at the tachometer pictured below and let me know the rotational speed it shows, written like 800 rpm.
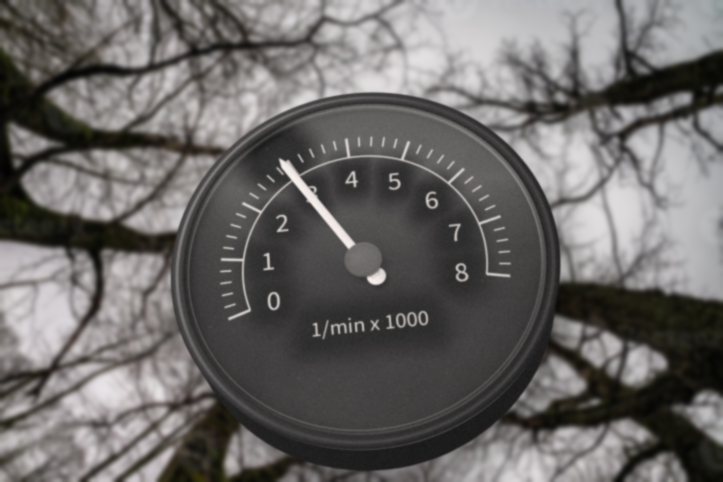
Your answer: 2900 rpm
